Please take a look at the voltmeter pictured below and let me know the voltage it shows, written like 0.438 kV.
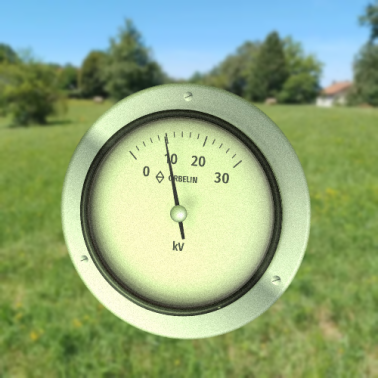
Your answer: 10 kV
